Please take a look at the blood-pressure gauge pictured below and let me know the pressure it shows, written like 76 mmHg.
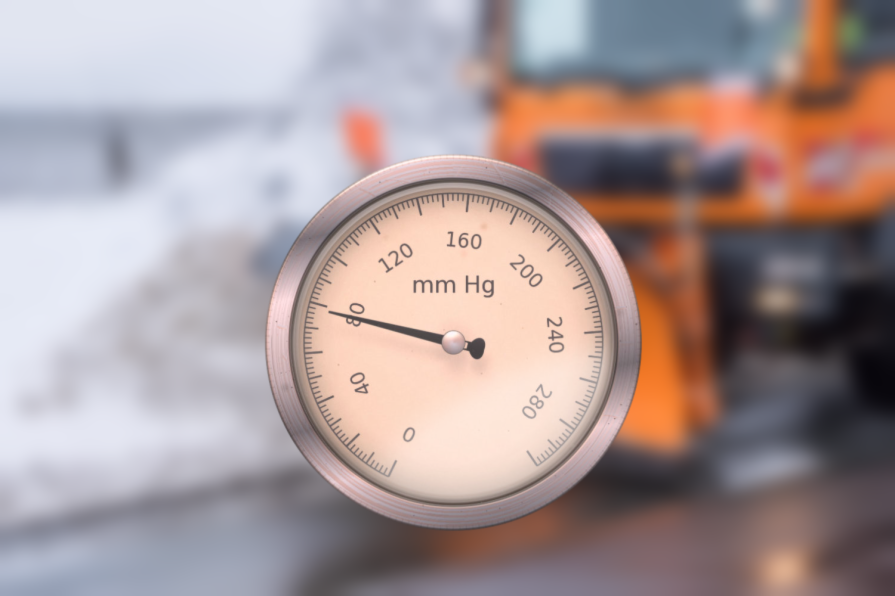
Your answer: 78 mmHg
